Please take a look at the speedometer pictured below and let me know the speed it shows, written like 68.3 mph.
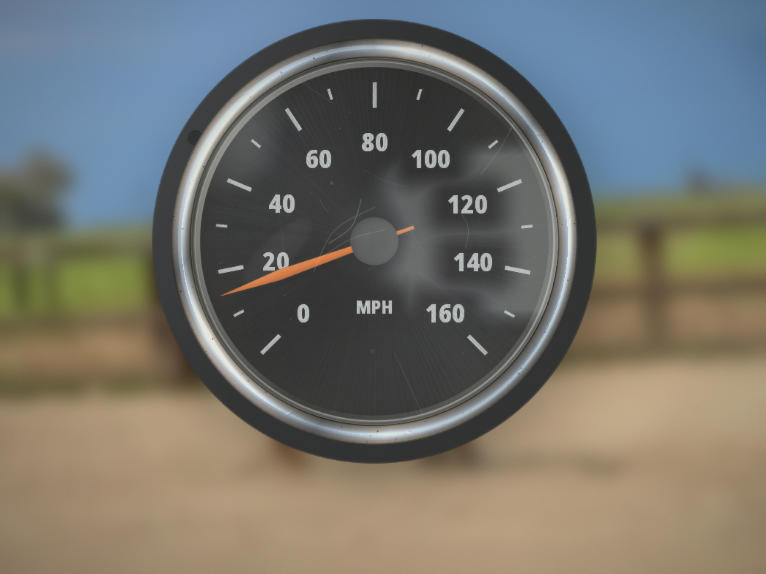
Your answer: 15 mph
